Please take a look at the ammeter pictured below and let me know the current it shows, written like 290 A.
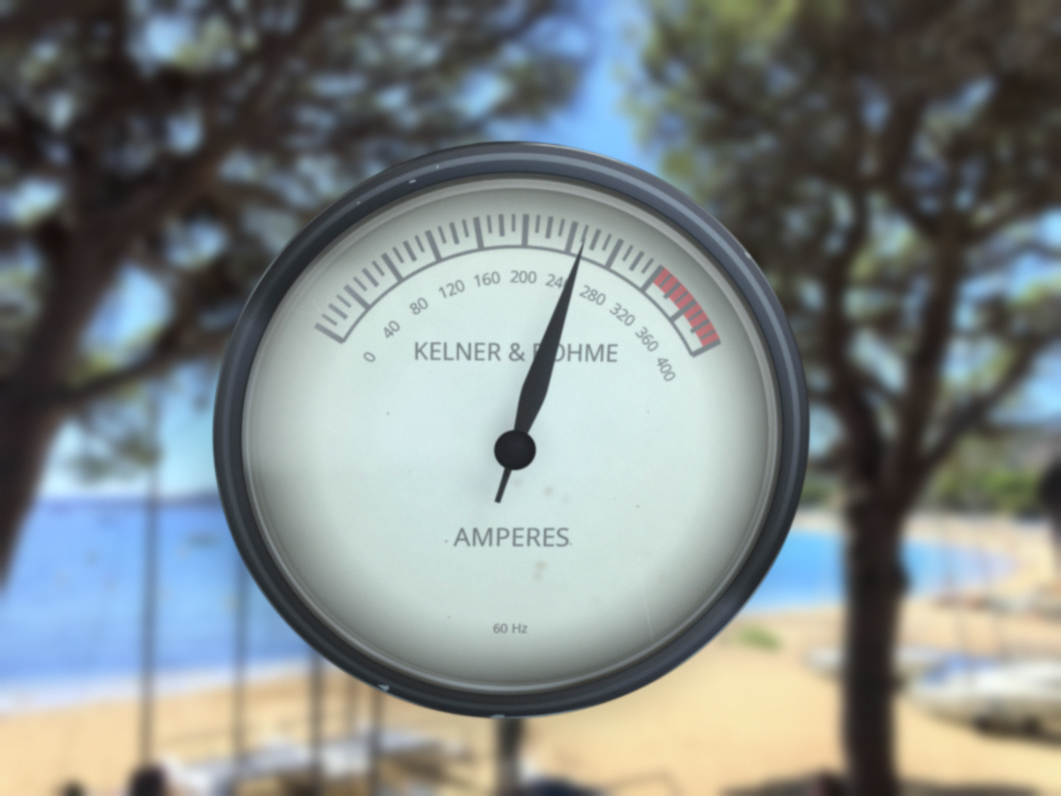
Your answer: 250 A
